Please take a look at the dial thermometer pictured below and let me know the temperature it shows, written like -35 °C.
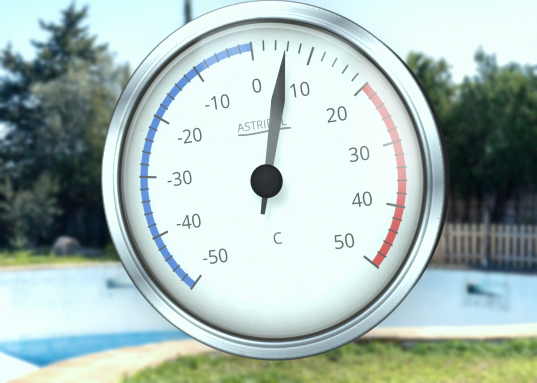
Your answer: 6 °C
